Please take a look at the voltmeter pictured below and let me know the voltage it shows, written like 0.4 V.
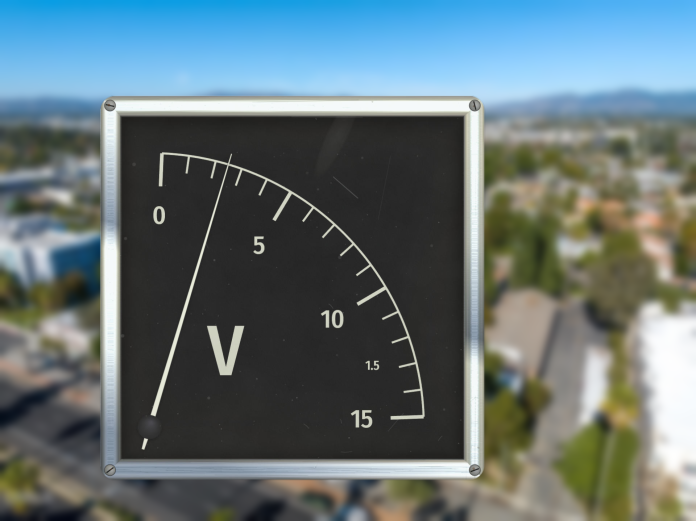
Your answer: 2.5 V
